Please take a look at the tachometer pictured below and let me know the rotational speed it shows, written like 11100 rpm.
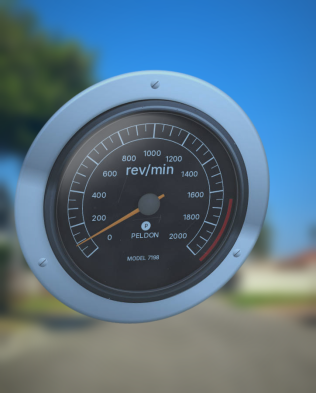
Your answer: 100 rpm
